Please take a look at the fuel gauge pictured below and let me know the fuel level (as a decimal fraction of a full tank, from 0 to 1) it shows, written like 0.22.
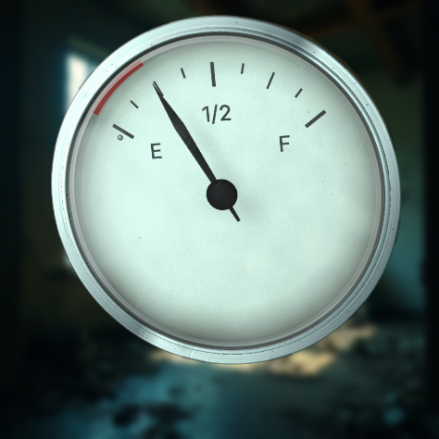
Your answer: 0.25
